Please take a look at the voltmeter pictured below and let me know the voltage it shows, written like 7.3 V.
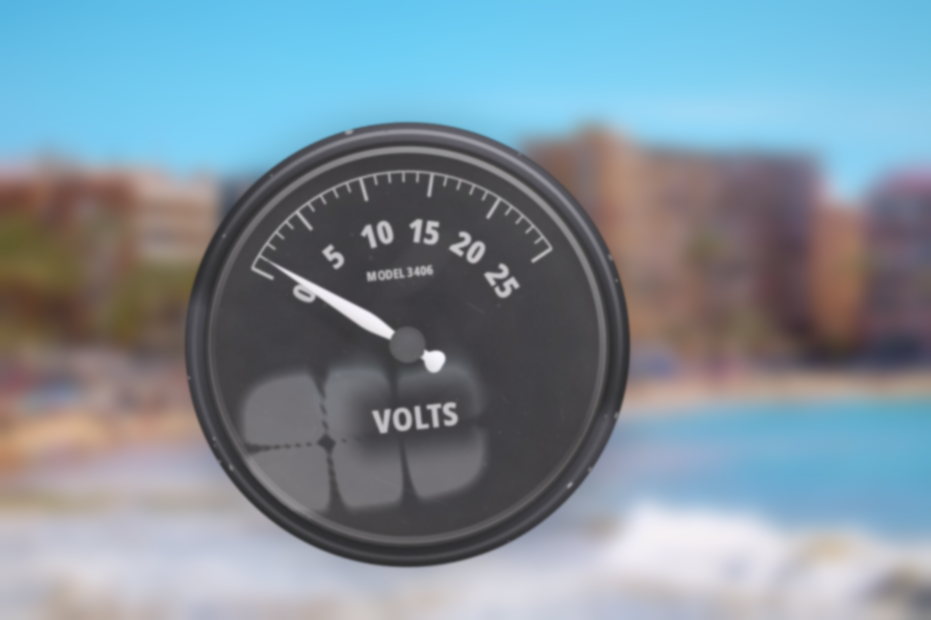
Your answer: 1 V
